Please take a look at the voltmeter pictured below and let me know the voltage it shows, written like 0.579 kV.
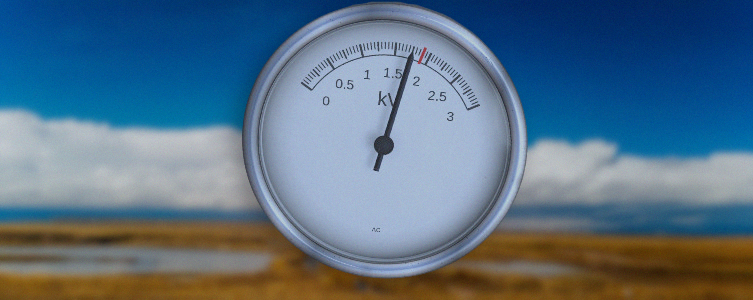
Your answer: 1.75 kV
